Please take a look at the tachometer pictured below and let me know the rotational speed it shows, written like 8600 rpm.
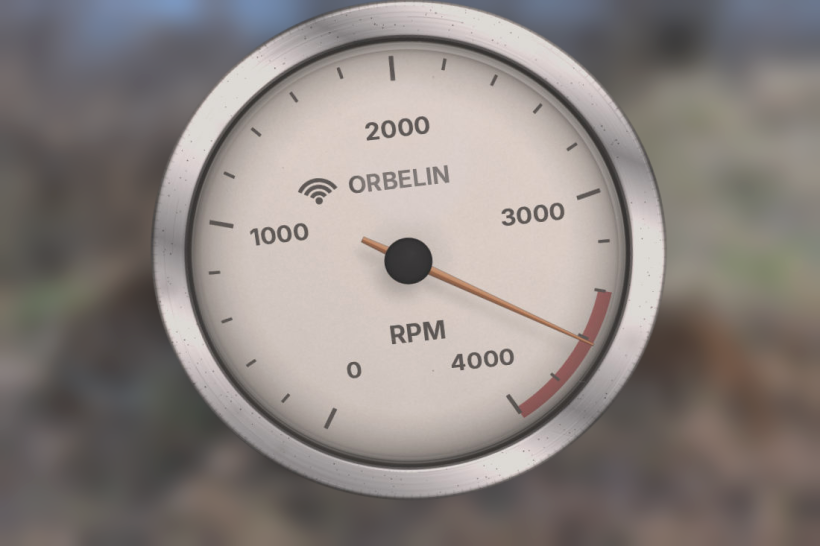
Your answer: 3600 rpm
